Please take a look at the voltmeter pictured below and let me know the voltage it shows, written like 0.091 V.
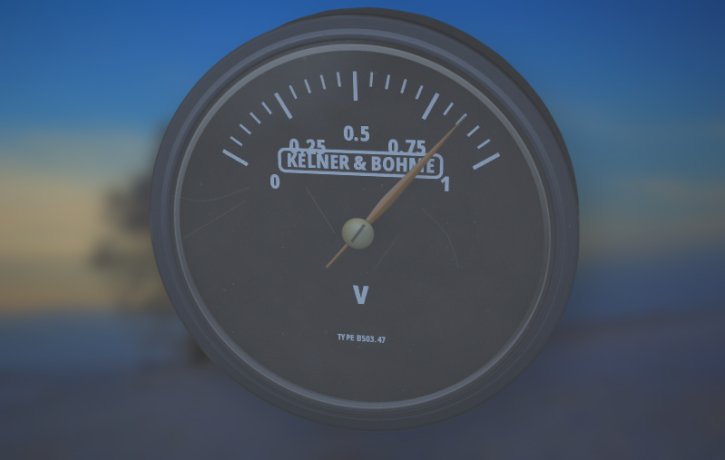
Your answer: 0.85 V
